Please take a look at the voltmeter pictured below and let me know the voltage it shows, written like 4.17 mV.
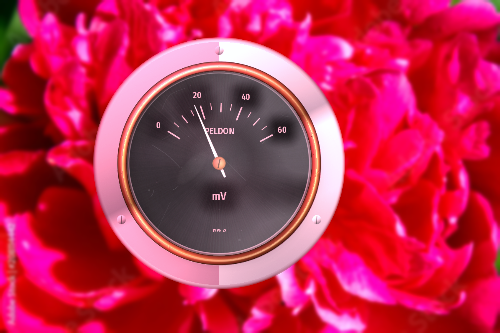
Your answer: 17.5 mV
